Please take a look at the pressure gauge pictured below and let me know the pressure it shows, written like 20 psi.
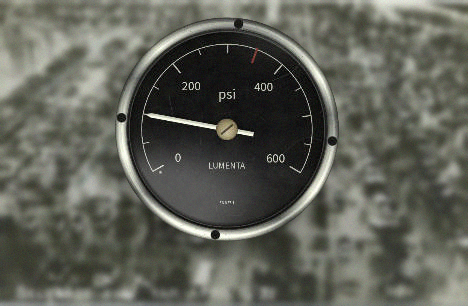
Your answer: 100 psi
